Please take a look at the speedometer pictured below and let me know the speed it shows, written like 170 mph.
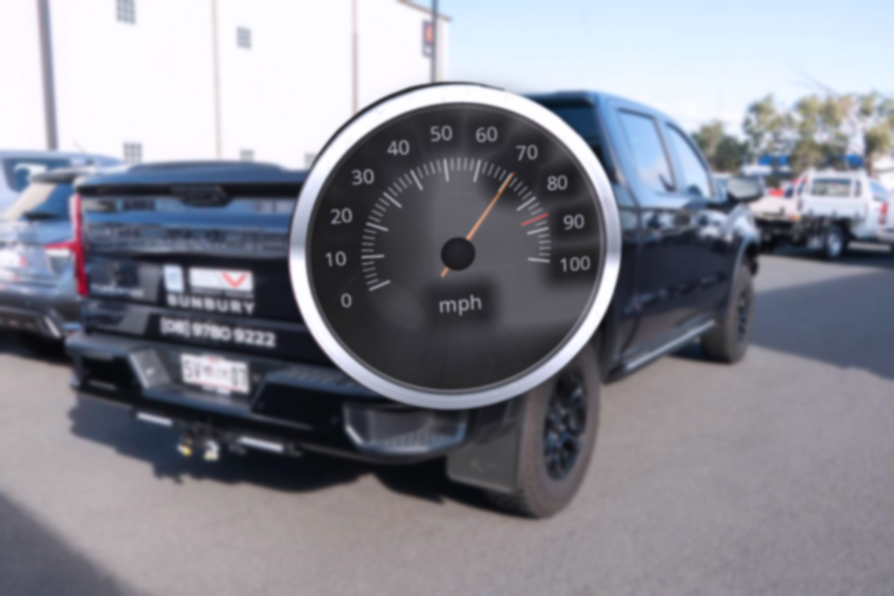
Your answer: 70 mph
